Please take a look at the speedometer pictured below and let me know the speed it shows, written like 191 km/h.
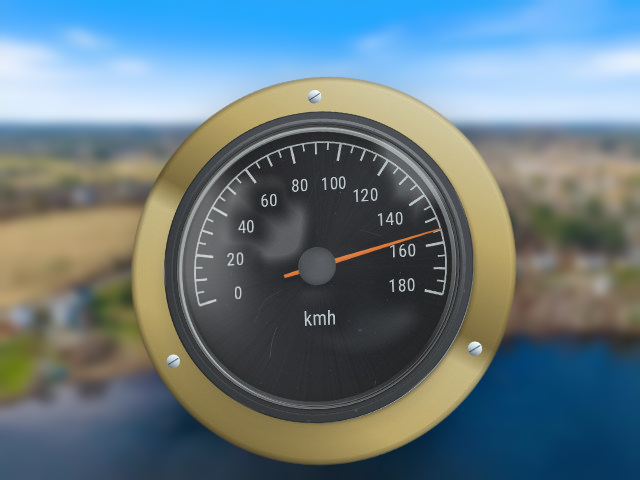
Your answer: 155 km/h
